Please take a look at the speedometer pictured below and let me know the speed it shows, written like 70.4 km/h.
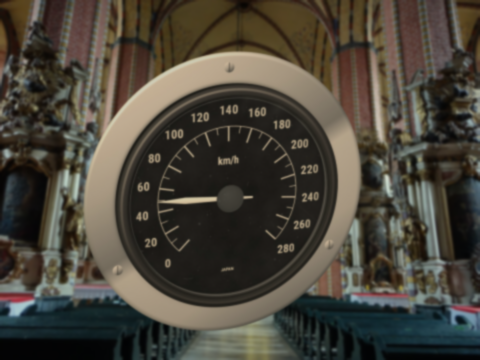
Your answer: 50 km/h
